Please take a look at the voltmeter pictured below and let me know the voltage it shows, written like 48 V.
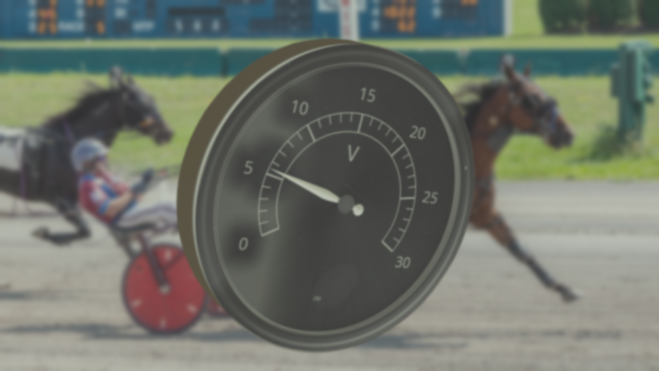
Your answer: 5.5 V
